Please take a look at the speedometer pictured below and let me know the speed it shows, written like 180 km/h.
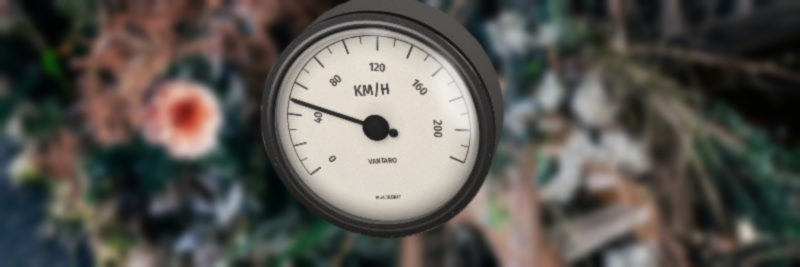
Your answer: 50 km/h
